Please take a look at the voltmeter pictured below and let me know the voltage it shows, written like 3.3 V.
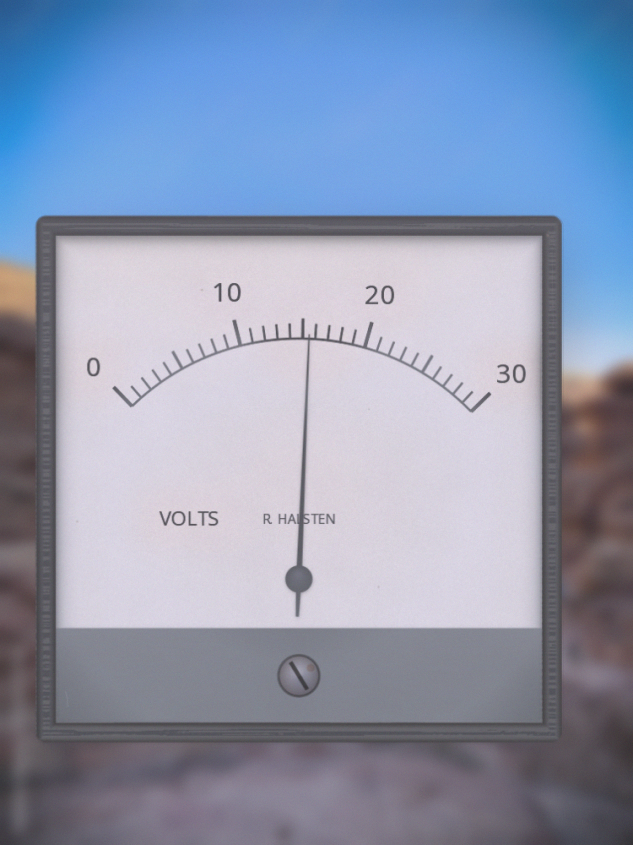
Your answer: 15.5 V
